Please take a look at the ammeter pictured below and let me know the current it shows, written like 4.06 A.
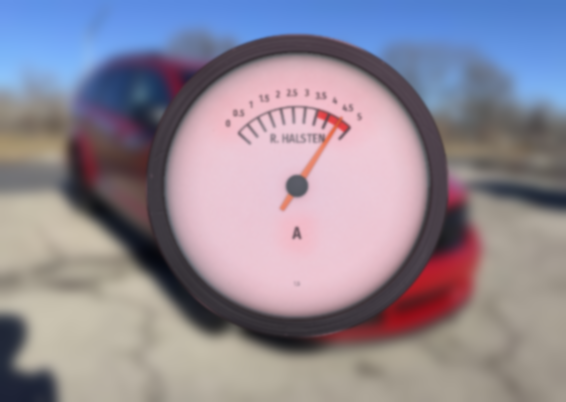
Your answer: 4.5 A
